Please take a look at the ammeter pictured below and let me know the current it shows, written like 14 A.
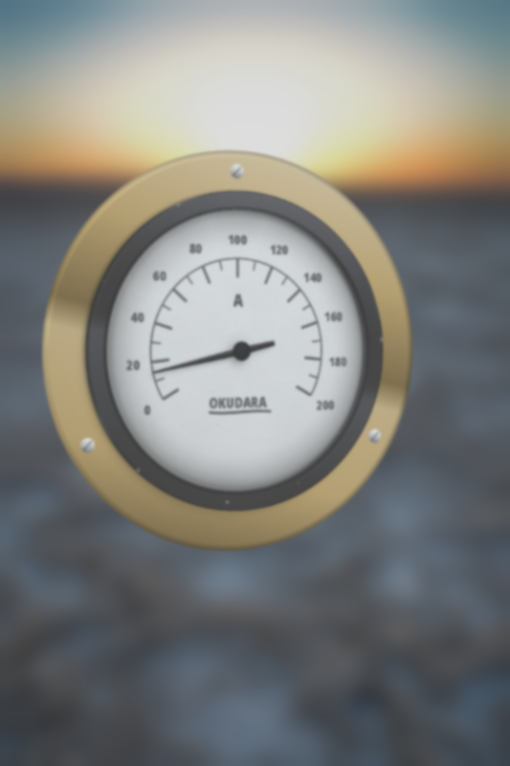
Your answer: 15 A
